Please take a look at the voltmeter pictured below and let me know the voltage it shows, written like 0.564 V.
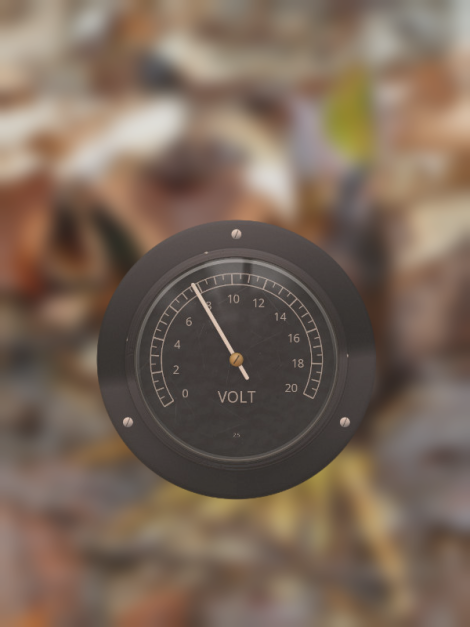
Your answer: 7.75 V
